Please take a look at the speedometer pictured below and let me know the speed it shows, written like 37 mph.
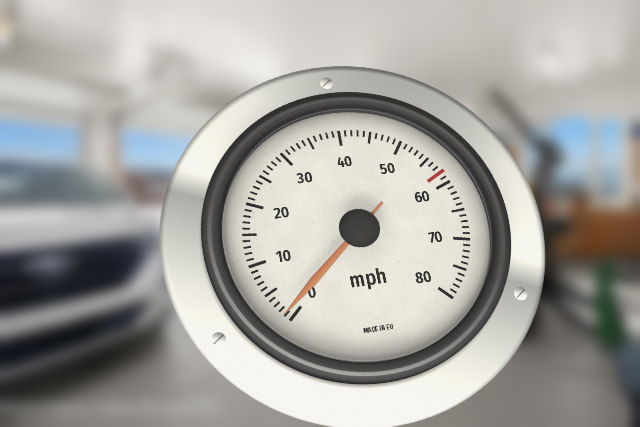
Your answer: 1 mph
